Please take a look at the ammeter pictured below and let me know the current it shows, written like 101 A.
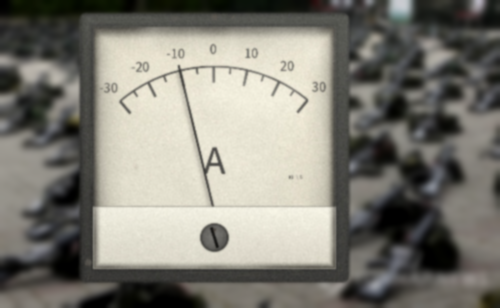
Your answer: -10 A
